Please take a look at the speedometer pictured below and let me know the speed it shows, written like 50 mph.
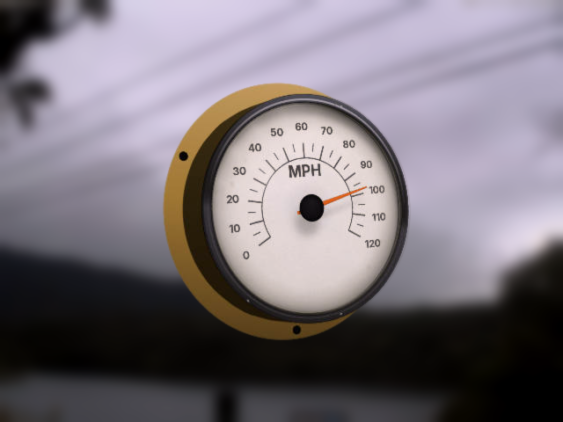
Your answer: 97.5 mph
